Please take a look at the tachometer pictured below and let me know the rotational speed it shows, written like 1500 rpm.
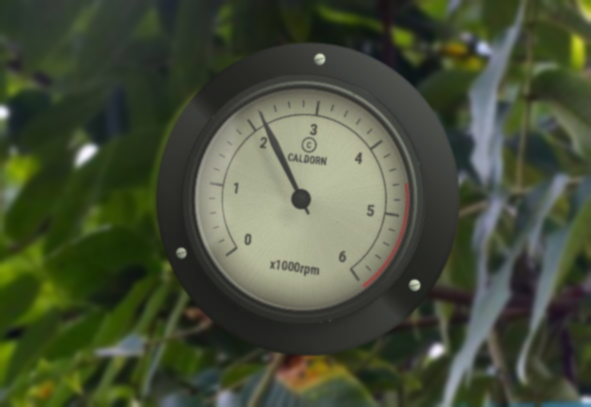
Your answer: 2200 rpm
